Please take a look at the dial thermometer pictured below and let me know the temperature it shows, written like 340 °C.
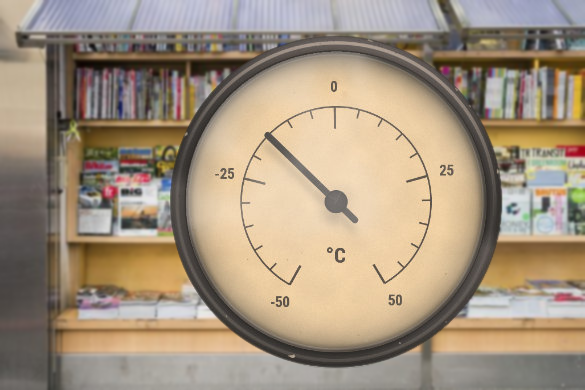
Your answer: -15 °C
